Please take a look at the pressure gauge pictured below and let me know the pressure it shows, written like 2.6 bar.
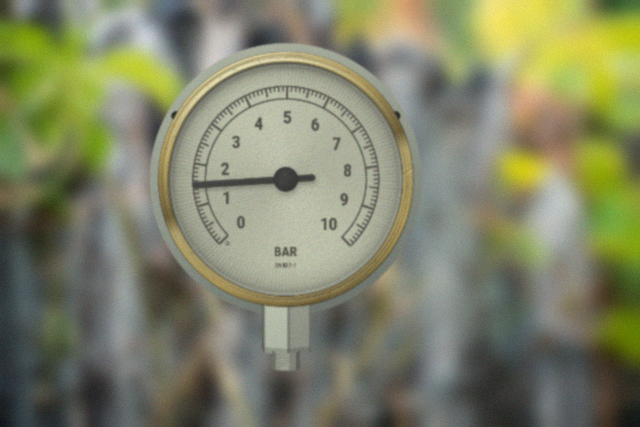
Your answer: 1.5 bar
